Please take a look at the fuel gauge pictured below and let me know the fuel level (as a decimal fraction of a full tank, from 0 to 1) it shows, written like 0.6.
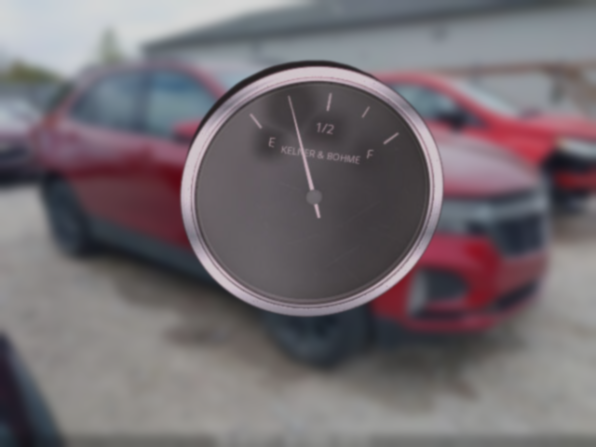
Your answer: 0.25
